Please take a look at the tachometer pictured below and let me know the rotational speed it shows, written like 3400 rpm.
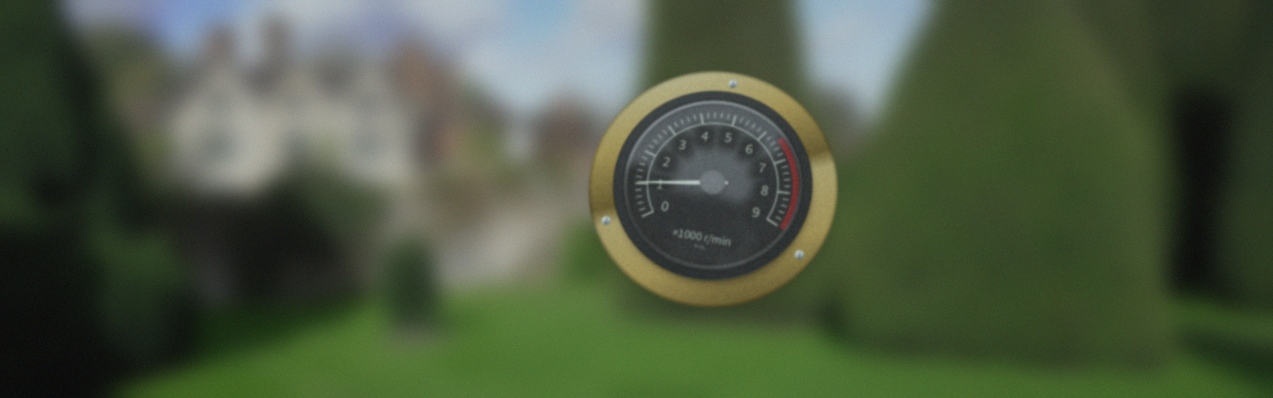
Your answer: 1000 rpm
